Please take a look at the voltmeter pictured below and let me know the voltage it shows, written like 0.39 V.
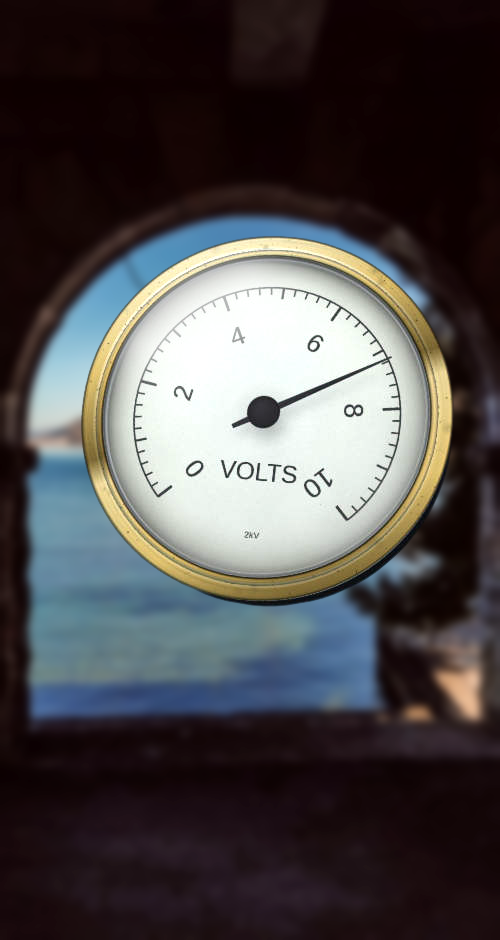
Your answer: 7.2 V
